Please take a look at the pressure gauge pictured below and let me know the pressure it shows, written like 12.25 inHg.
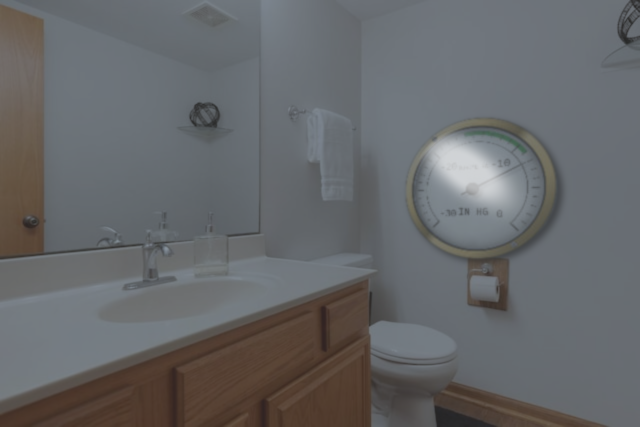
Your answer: -8 inHg
